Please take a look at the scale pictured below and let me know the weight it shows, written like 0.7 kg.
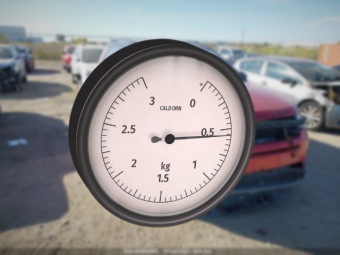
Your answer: 0.55 kg
